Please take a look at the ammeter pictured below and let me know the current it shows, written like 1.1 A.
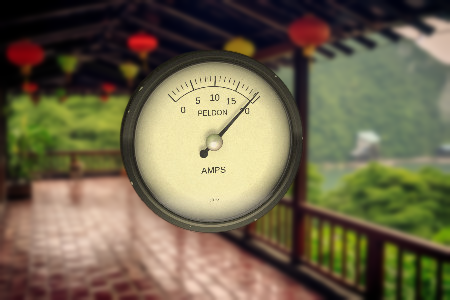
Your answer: 19 A
